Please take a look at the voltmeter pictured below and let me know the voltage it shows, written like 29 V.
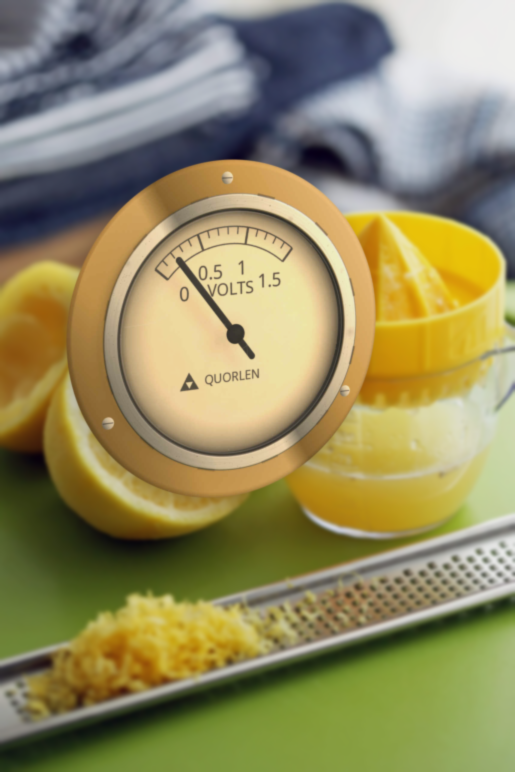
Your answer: 0.2 V
